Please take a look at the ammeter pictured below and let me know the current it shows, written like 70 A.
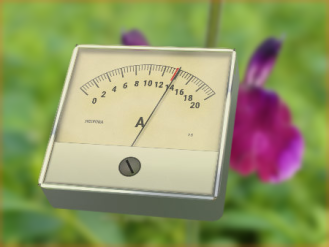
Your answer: 14 A
